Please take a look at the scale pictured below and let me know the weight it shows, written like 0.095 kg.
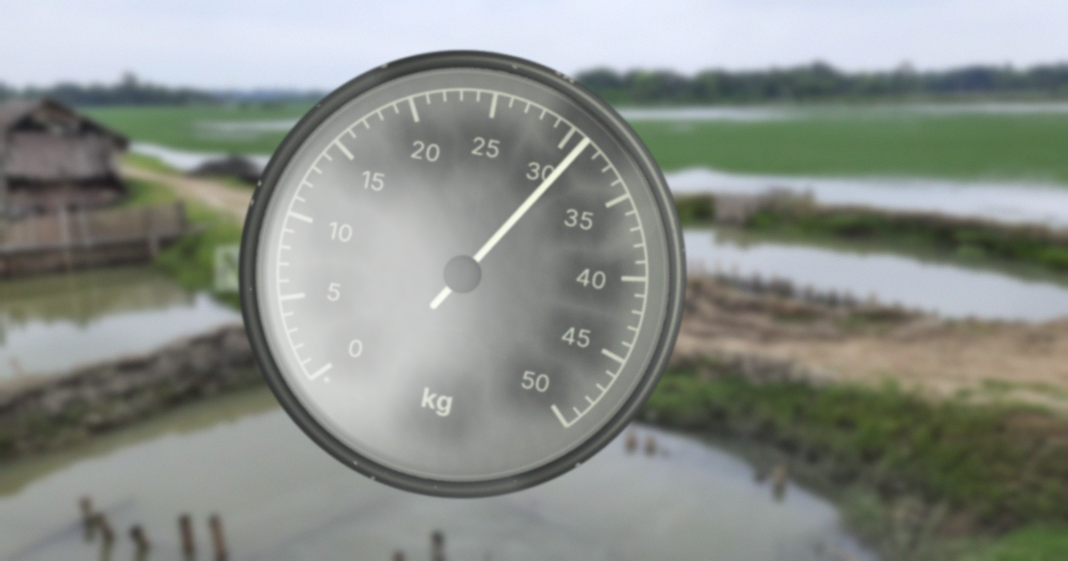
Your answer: 31 kg
